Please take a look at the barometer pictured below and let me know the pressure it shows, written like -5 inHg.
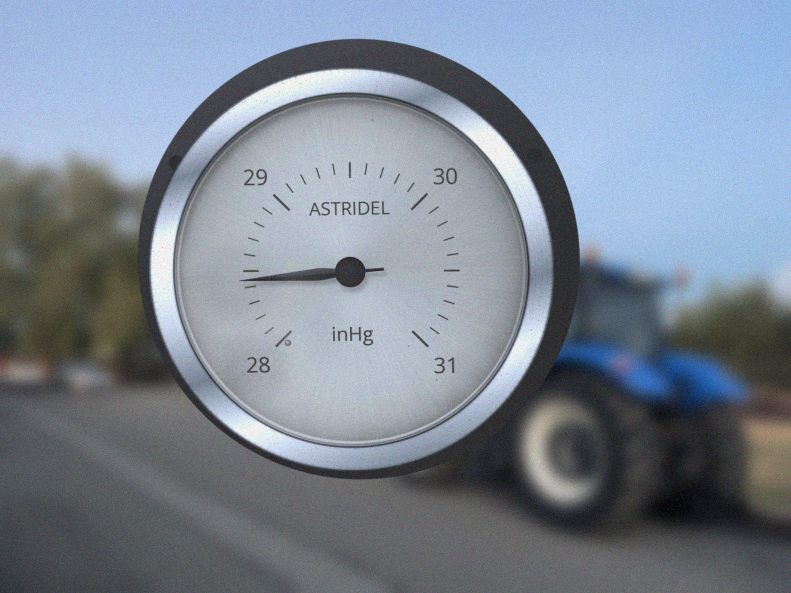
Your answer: 28.45 inHg
